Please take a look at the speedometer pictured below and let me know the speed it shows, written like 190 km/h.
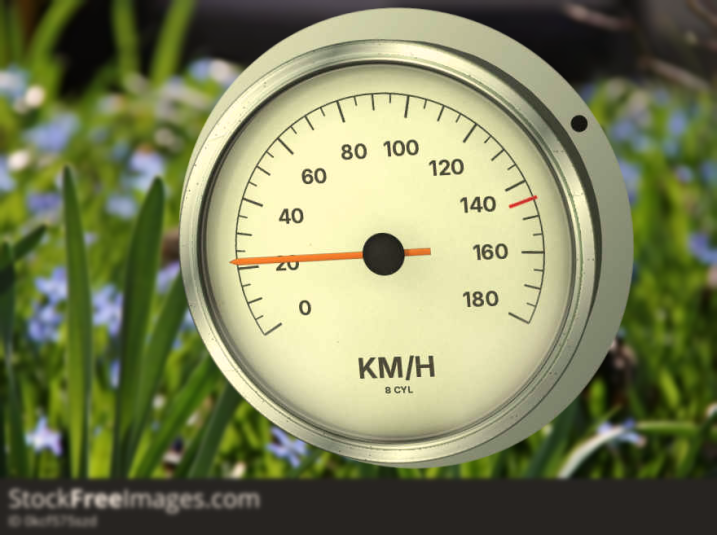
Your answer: 22.5 km/h
